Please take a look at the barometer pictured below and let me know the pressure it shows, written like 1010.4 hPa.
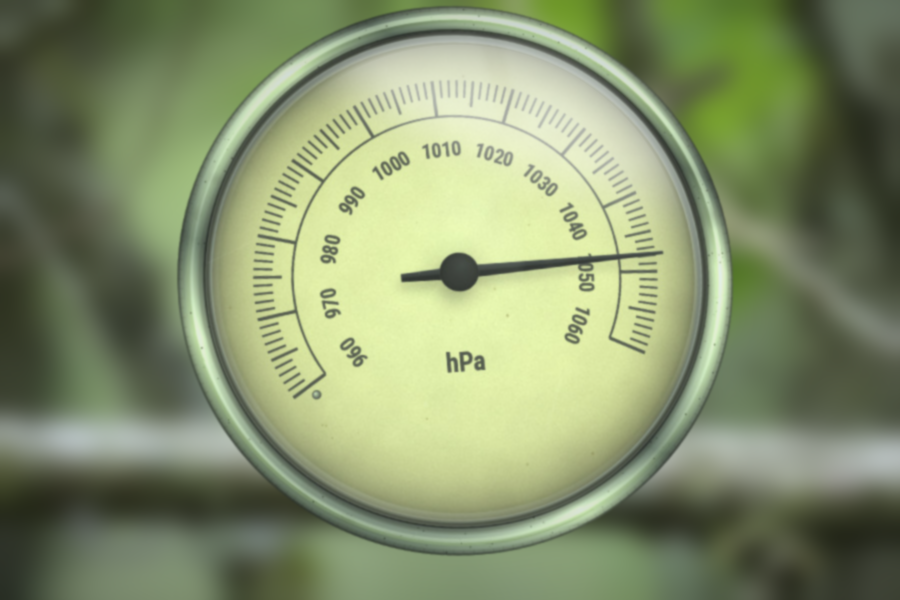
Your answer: 1048 hPa
